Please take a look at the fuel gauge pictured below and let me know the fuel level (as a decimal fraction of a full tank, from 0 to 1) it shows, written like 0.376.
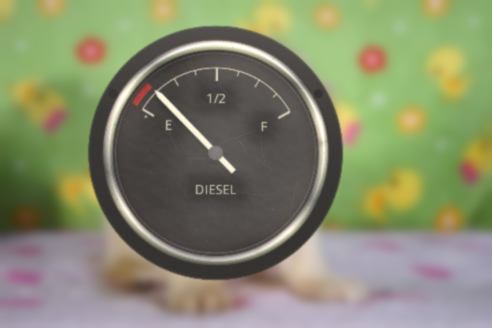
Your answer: 0.125
